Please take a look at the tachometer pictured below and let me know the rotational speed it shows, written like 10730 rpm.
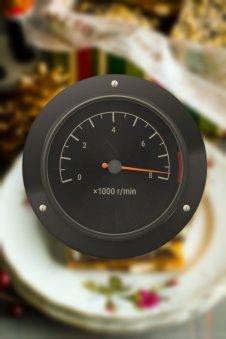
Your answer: 7750 rpm
